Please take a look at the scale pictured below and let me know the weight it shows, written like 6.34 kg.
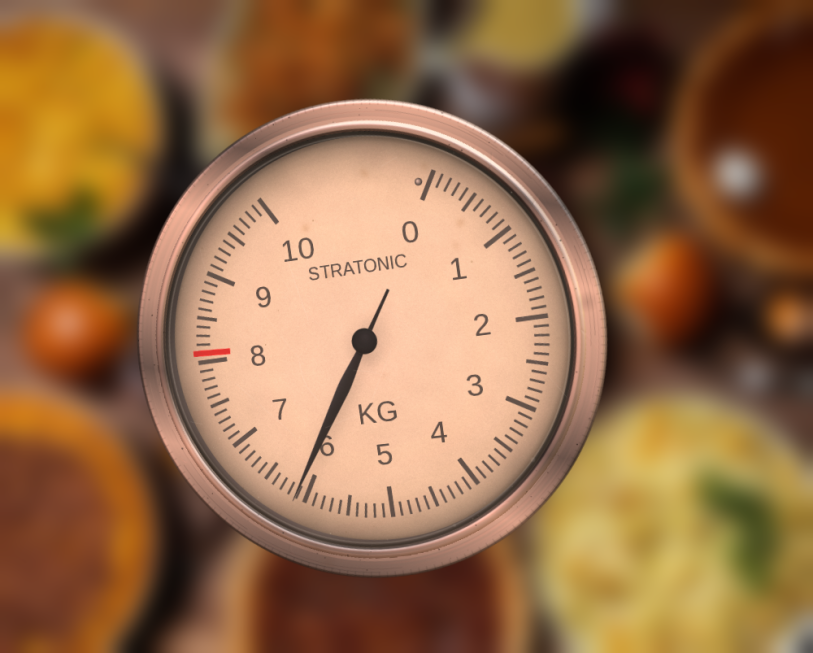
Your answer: 6.1 kg
